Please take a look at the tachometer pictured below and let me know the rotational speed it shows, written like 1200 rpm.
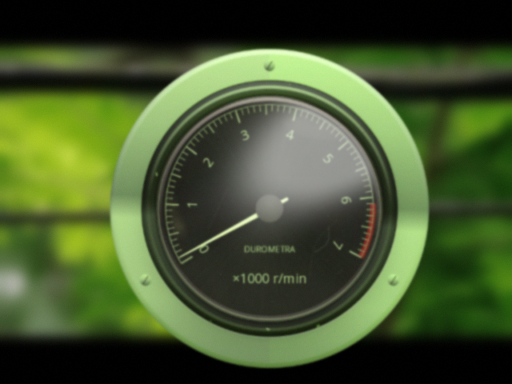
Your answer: 100 rpm
